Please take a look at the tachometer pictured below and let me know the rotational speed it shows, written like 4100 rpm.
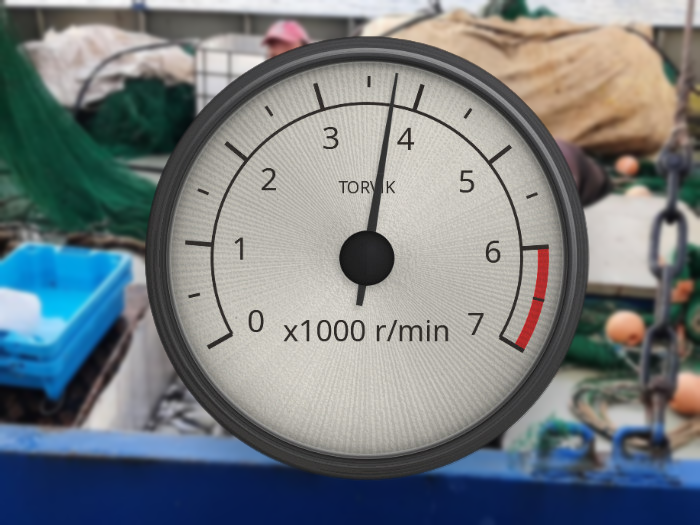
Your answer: 3750 rpm
